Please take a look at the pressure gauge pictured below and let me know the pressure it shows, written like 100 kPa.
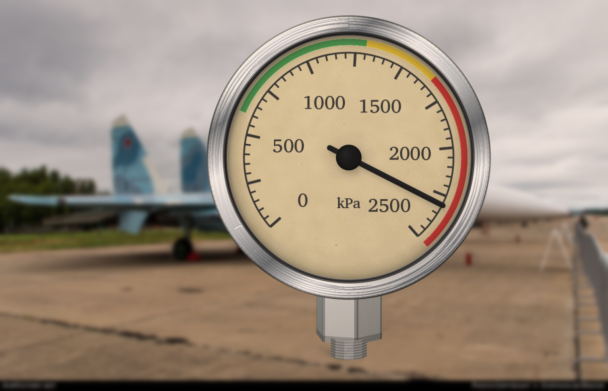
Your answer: 2300 kPa
